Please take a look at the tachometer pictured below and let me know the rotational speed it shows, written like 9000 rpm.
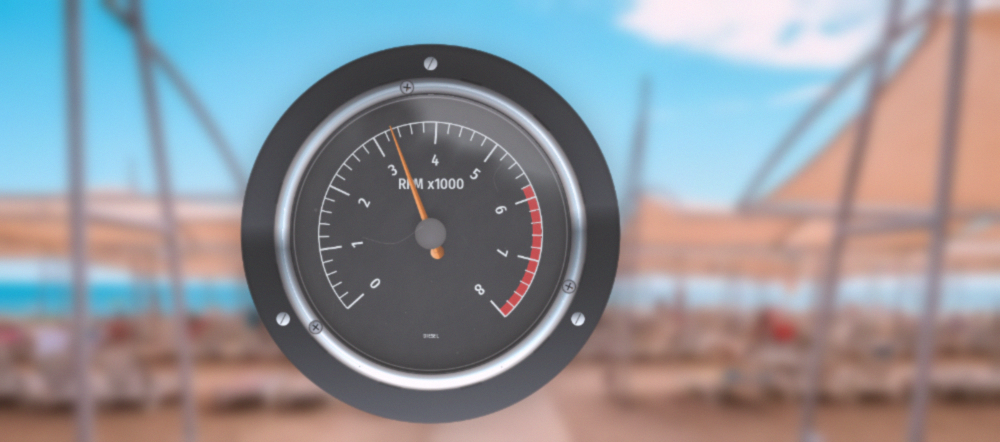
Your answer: 3300 rpm
